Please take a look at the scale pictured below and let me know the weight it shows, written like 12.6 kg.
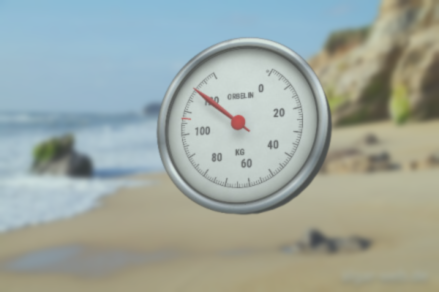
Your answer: 120 kg
